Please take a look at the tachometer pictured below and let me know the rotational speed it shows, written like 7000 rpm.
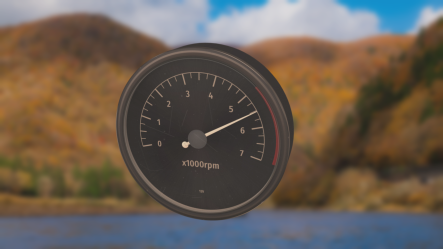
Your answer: 5500 rpm
